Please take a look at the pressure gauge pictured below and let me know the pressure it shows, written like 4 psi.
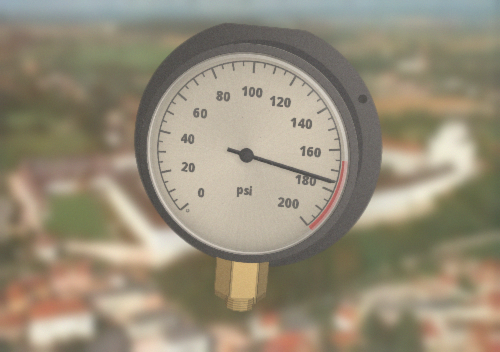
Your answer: 175 psi
